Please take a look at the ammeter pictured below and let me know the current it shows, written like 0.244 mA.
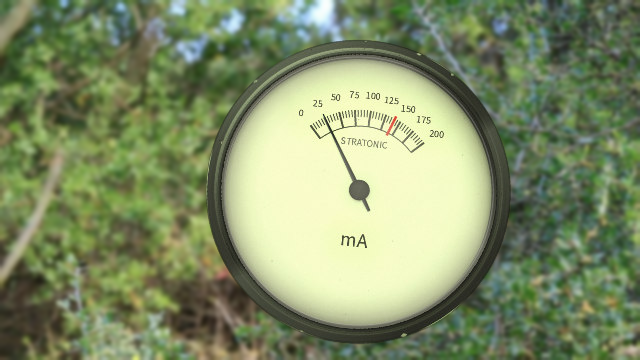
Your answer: 25 mA
